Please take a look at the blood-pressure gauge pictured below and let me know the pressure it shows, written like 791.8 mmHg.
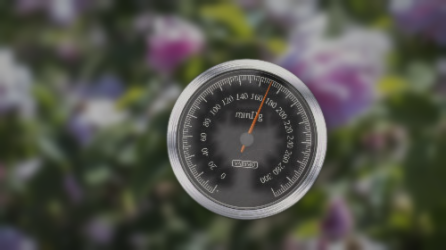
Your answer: 170 mmHg
